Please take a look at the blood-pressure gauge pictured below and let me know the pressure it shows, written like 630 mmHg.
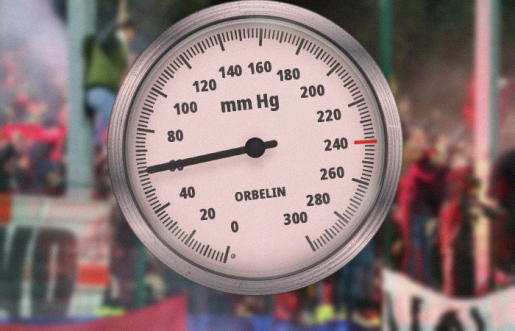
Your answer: 60 mmHg
